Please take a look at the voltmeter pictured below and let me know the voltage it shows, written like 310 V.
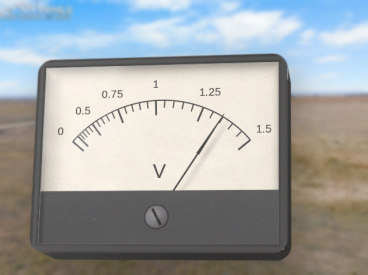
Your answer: 1.35 V
